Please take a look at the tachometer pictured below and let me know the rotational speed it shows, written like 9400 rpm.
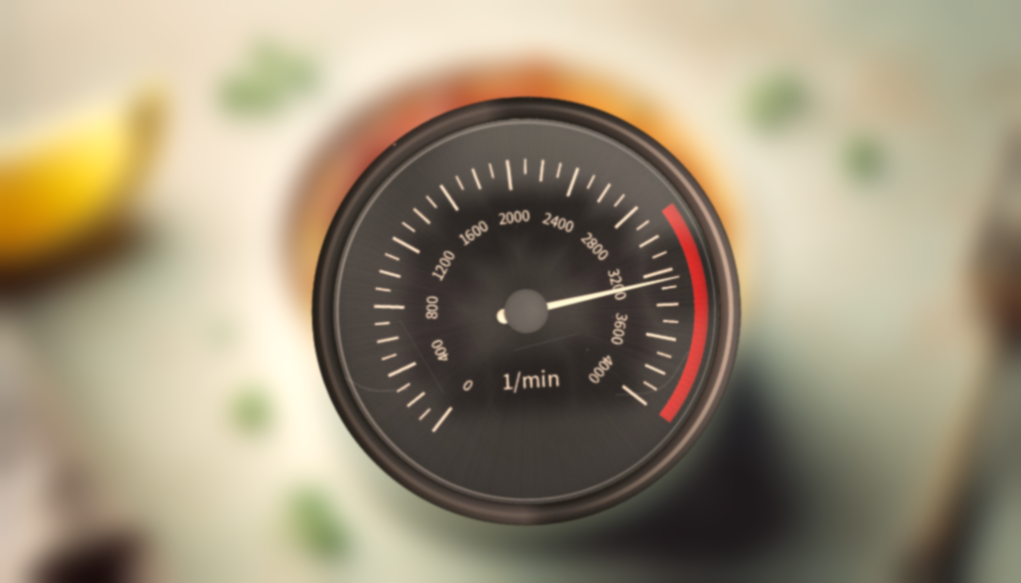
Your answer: 3250 rpm
